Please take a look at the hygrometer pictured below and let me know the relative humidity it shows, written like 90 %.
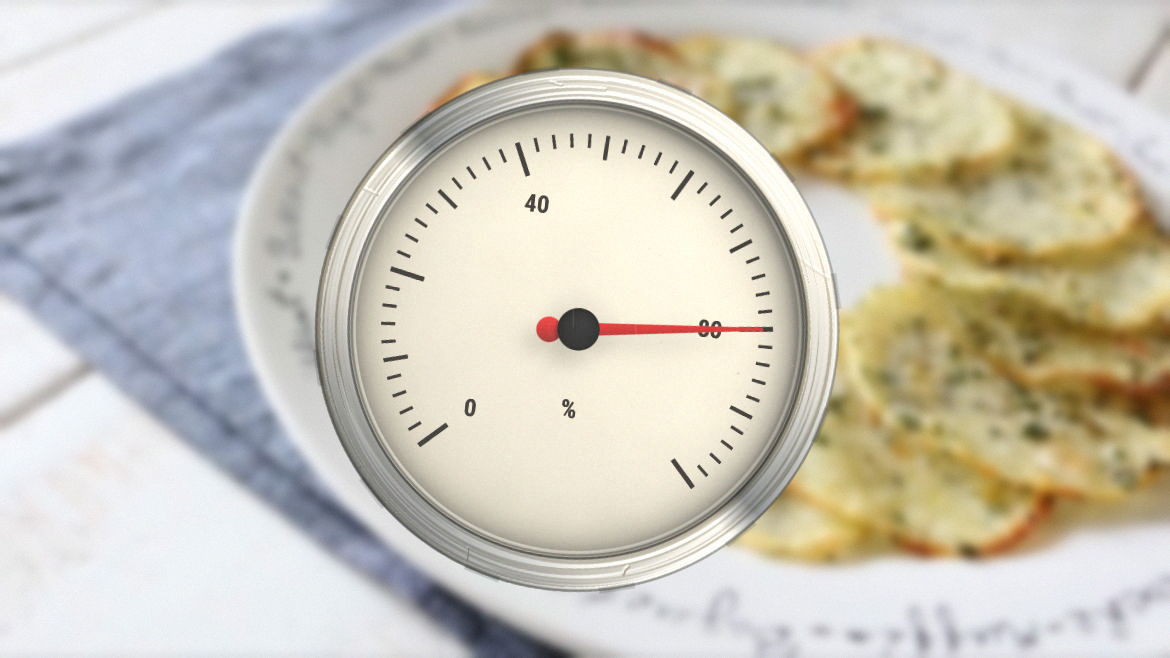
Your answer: 80 %
